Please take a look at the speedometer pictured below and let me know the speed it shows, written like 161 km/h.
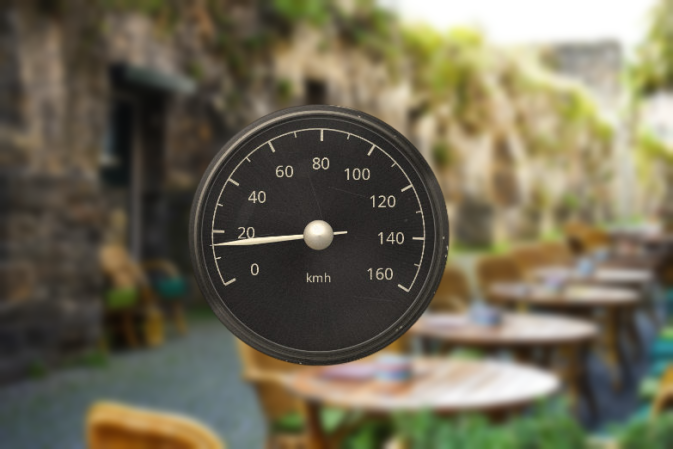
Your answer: 15 km/h
